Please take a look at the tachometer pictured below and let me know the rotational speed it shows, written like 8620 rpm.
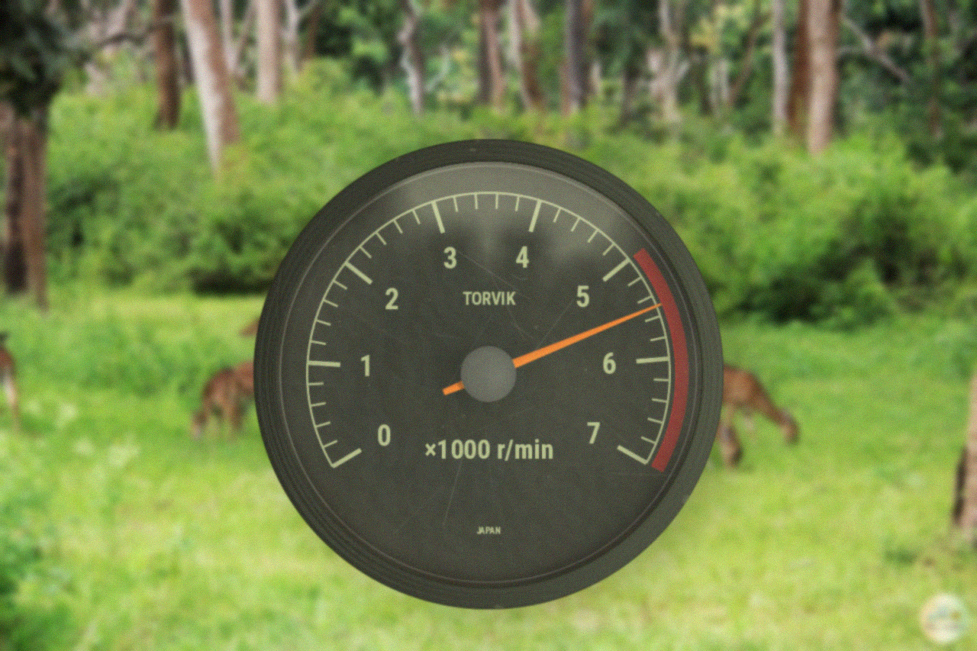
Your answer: 5500 rpm
